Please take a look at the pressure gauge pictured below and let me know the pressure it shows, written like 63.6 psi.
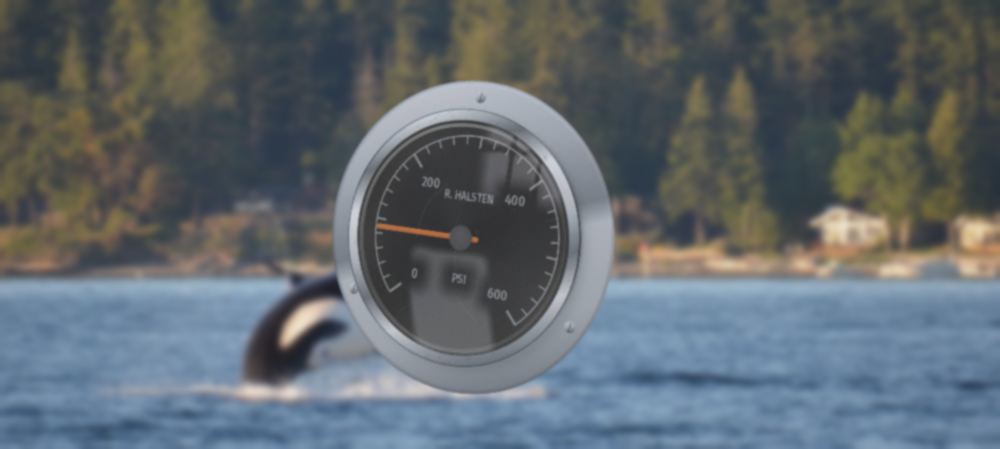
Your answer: 90 psi
